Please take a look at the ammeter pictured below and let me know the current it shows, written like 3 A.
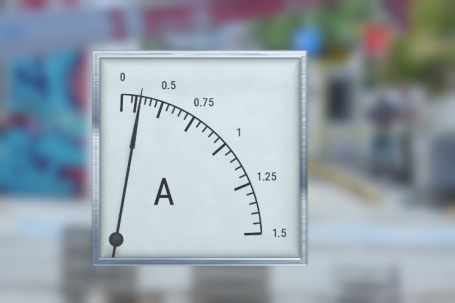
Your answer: 0.3 A
